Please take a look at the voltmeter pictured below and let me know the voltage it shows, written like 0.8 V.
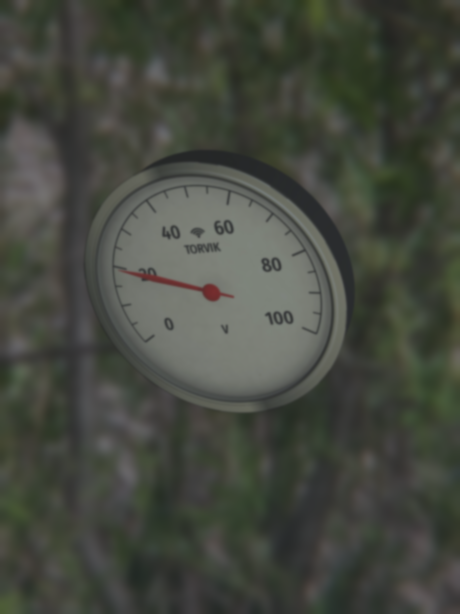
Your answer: 20 V
